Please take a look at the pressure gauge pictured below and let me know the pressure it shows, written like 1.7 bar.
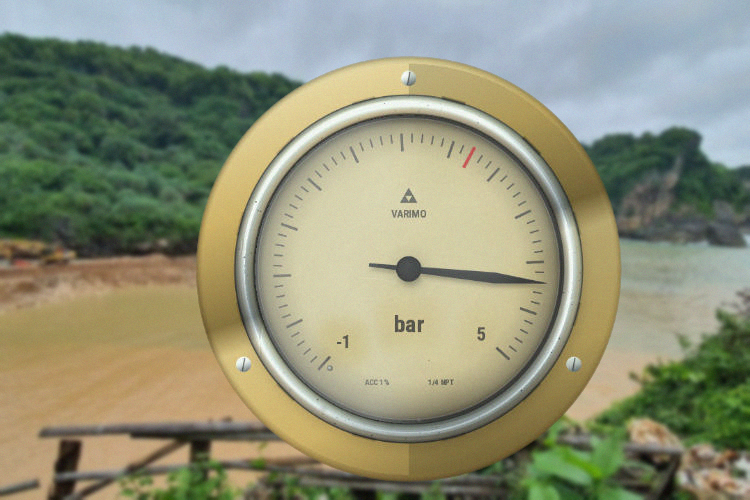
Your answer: 4.2 bar
